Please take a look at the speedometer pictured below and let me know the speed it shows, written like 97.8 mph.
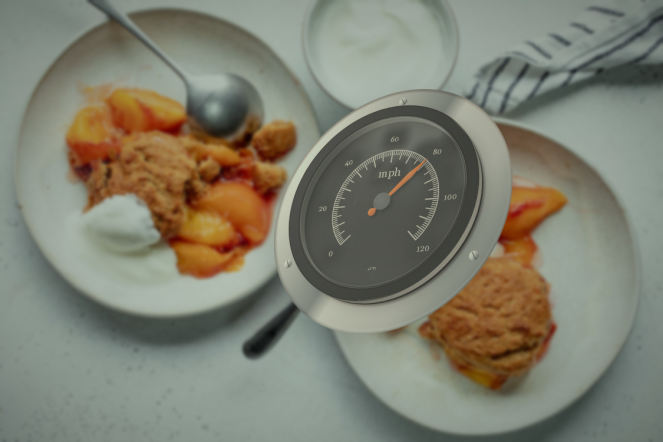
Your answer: 80 mph
